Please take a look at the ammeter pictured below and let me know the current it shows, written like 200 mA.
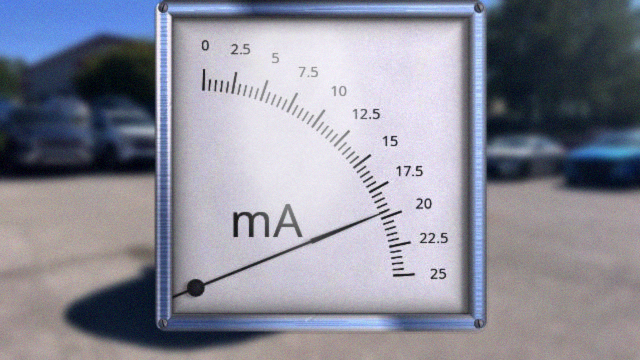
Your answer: 19.5 mA
